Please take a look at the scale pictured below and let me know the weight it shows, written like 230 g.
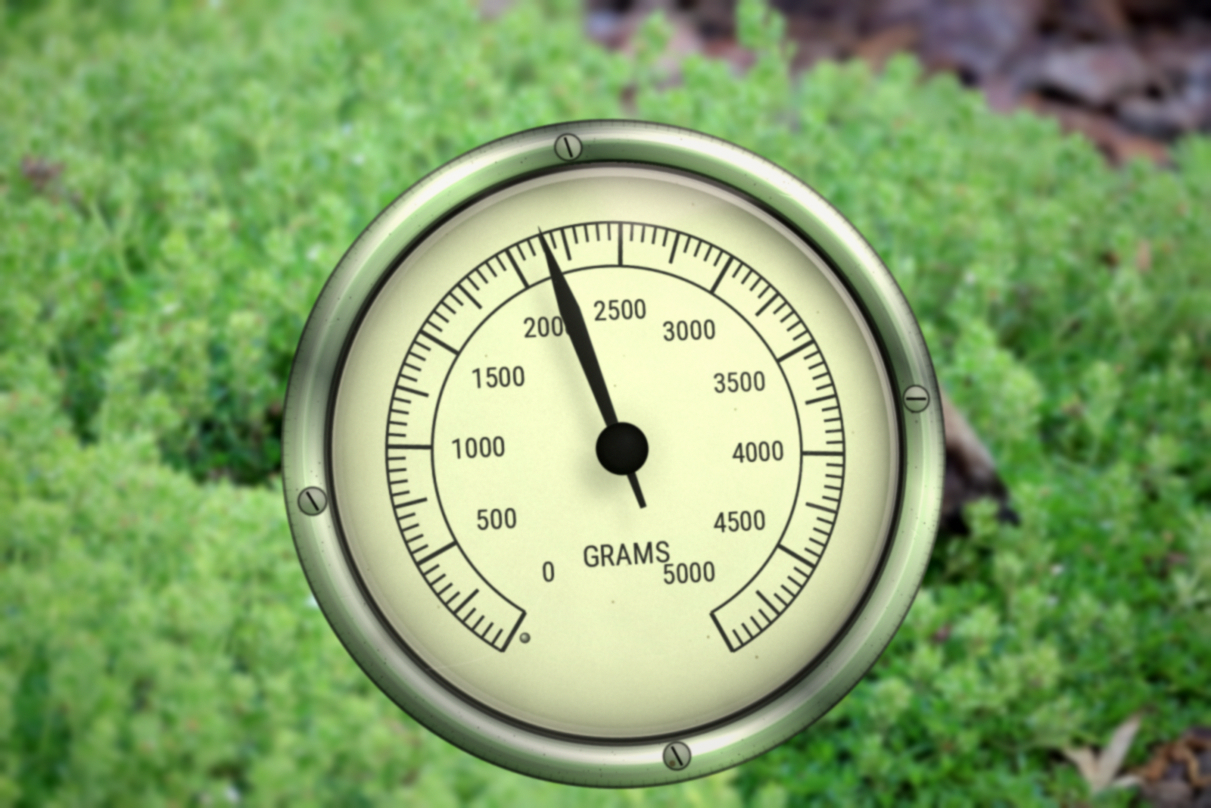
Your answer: 2150 g
